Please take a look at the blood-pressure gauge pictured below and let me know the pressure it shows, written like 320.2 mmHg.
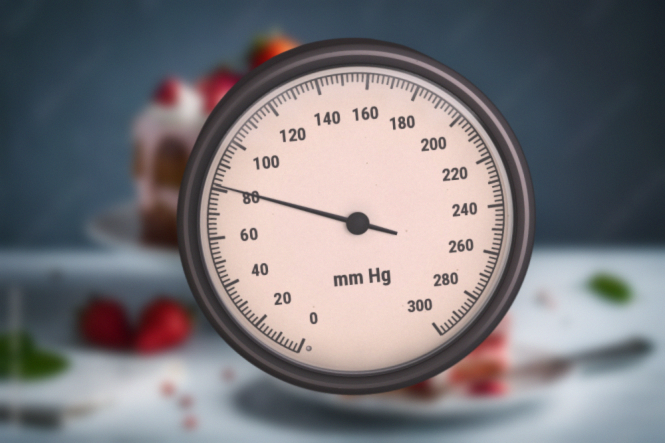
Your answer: 82 mmHg
